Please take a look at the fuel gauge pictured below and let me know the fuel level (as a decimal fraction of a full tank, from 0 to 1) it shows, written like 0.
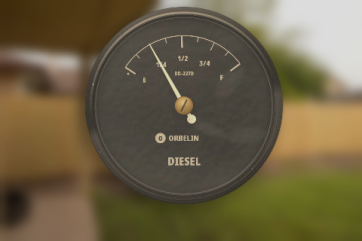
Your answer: 0.25
